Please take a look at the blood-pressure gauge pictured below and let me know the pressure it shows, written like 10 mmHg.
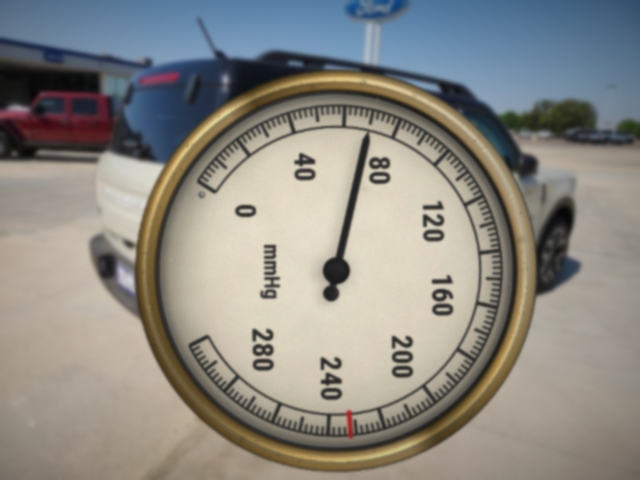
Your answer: 70 mmHg
